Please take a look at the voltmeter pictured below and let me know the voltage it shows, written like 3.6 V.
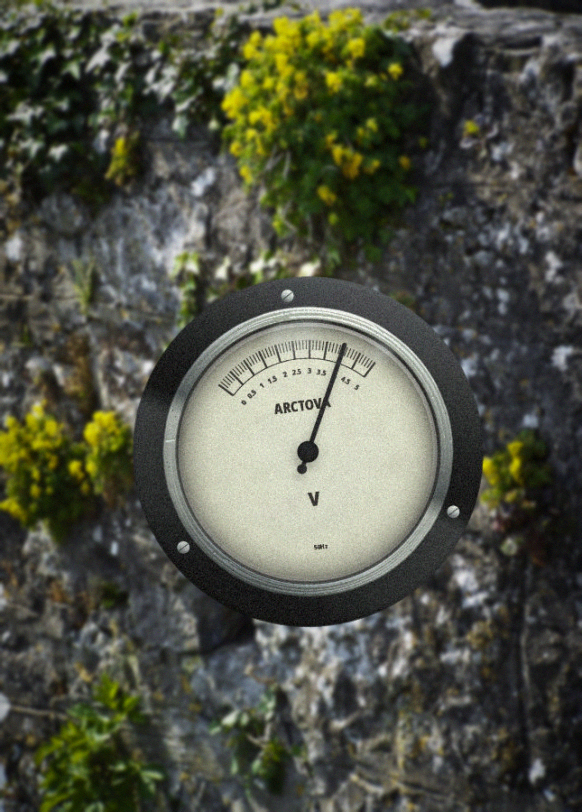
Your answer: 4 V
